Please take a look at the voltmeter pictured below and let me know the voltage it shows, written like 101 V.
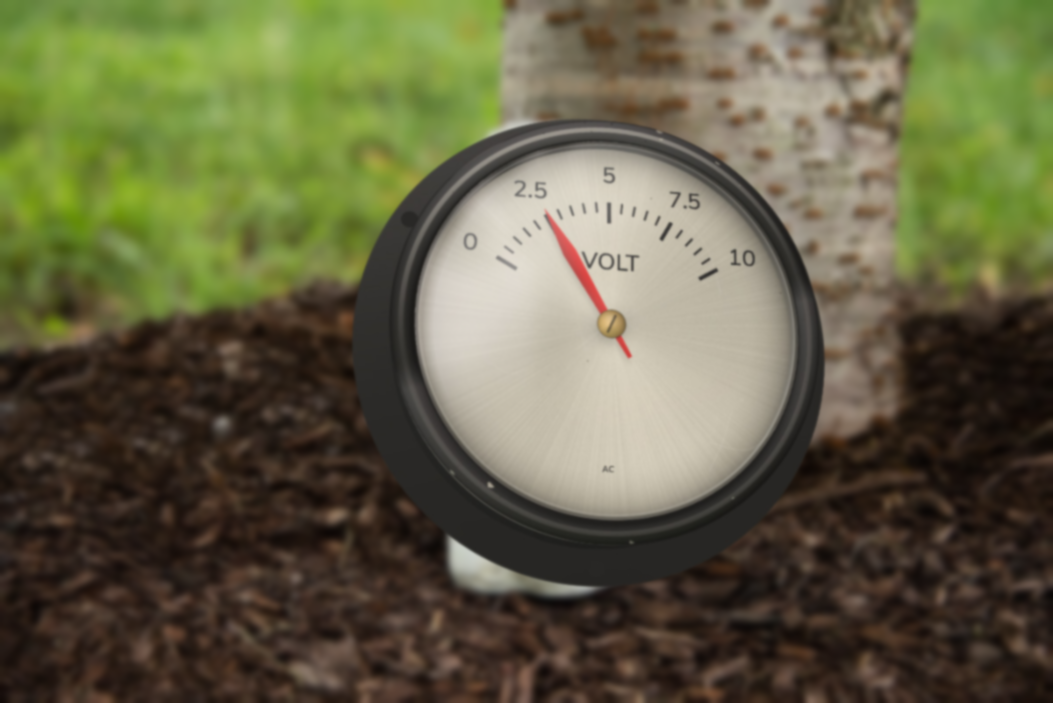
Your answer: 2.5 V
